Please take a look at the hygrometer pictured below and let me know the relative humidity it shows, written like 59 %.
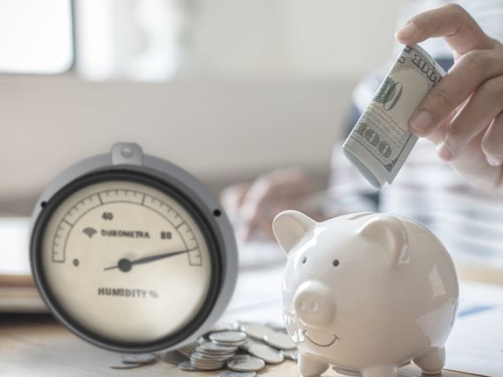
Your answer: 92 %
